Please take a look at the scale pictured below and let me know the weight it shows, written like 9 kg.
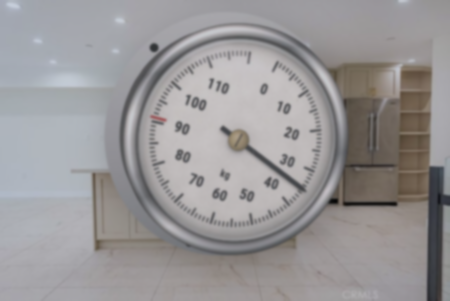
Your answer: 35 kg
